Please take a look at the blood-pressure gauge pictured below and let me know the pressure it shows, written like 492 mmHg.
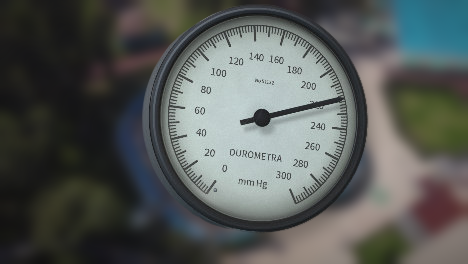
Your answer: 220 mmHg
